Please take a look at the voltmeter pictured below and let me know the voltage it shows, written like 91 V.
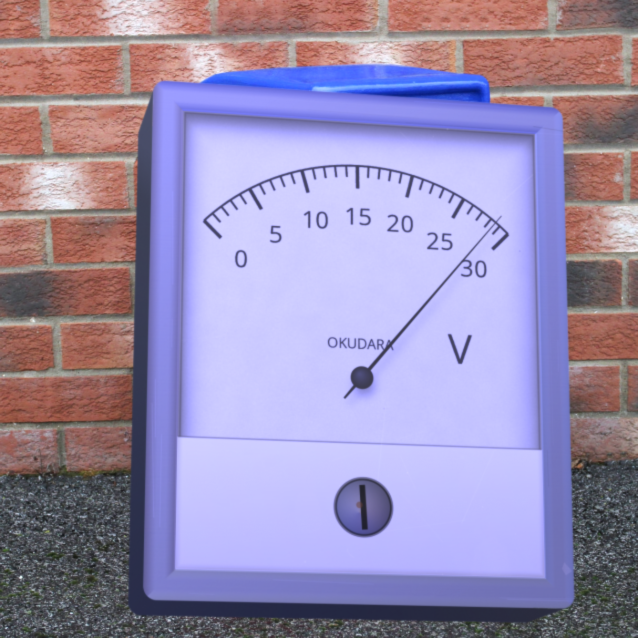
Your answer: 28.5 V
